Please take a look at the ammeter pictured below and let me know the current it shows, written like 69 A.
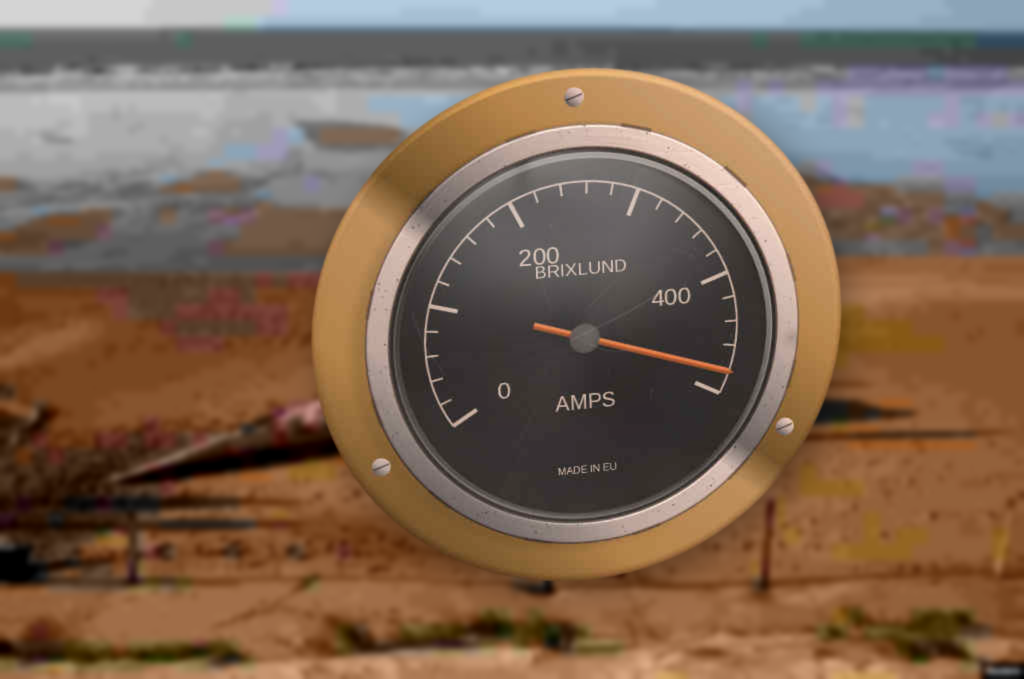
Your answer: 480 A
